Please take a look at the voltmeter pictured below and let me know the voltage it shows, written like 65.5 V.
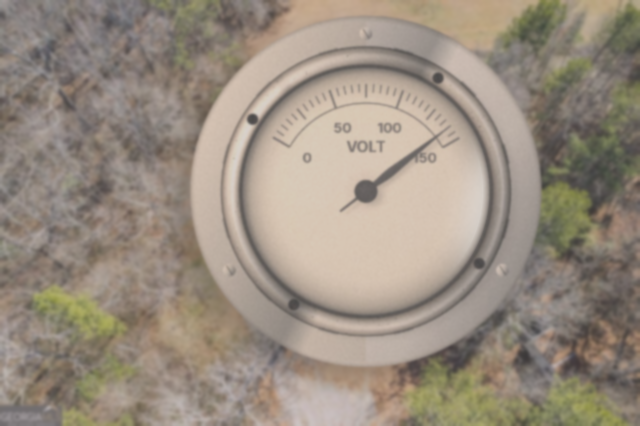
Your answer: 140 V
